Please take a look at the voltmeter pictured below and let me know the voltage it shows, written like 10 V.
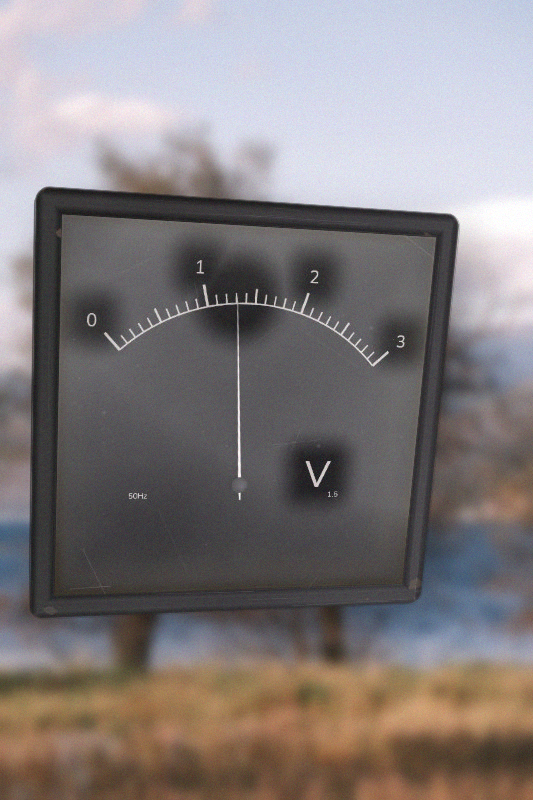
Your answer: 1.3 V
